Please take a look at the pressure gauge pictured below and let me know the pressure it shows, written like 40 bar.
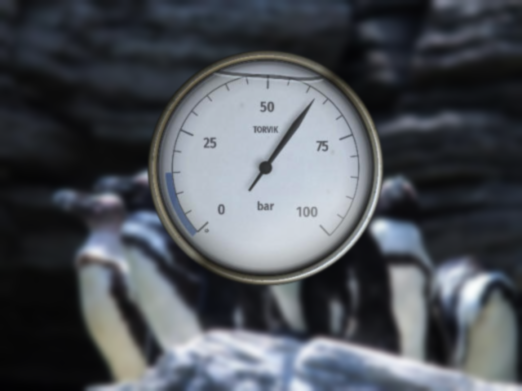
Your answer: 62.5 bar
